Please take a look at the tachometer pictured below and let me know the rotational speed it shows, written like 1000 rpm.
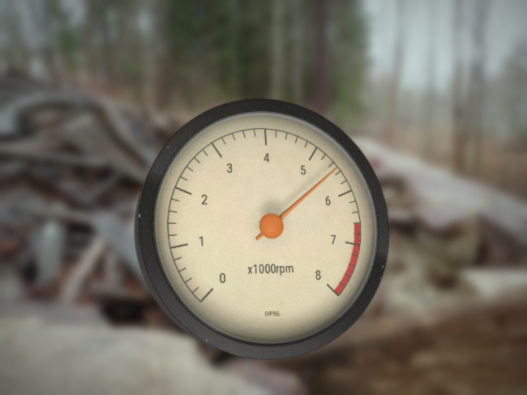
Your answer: 5500 rpm
